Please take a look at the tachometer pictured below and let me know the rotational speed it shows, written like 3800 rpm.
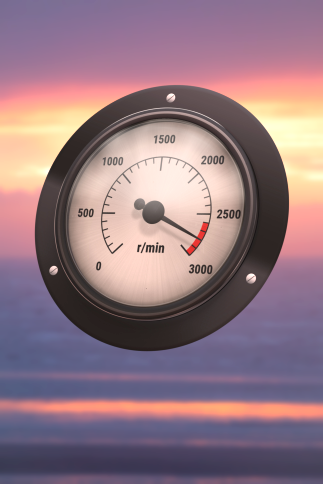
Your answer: 2800 rpm
